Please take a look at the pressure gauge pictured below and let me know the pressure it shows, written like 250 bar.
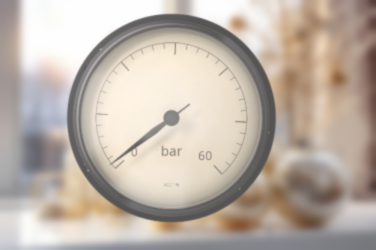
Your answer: 1 bar
